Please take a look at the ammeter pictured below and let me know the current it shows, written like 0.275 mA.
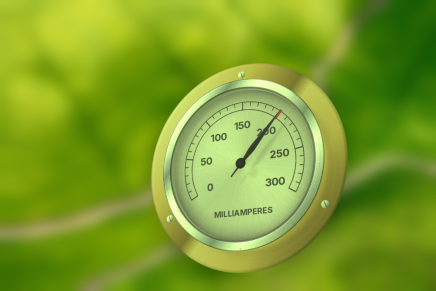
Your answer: 200 mA
